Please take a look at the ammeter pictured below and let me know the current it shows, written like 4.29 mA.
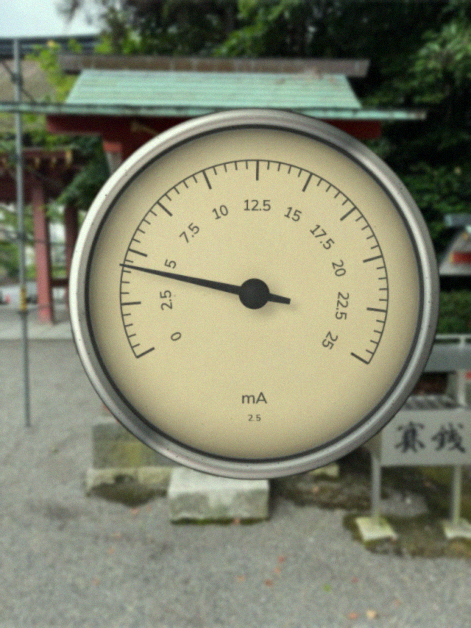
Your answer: 4.25 mA
